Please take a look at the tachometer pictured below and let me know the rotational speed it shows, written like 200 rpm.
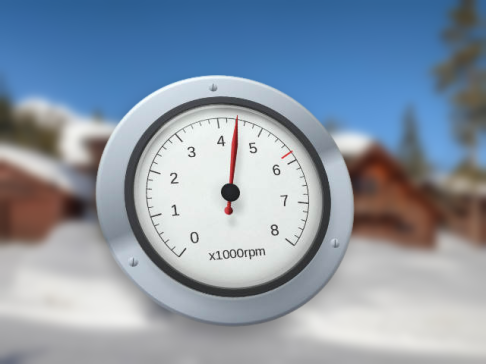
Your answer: 4400 rpm
